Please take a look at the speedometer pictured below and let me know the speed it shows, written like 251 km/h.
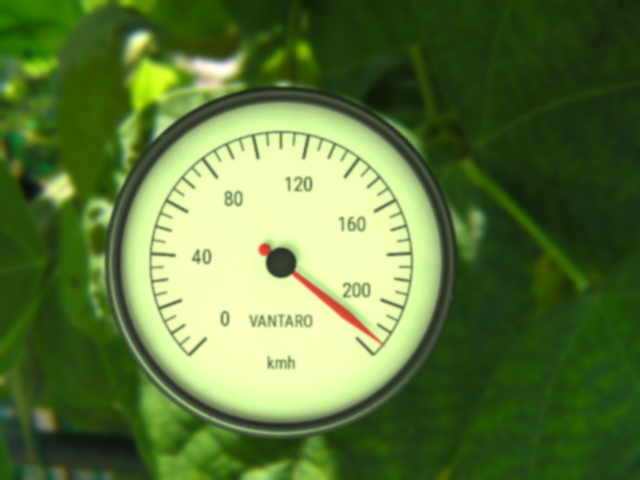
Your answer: 215 km/h
